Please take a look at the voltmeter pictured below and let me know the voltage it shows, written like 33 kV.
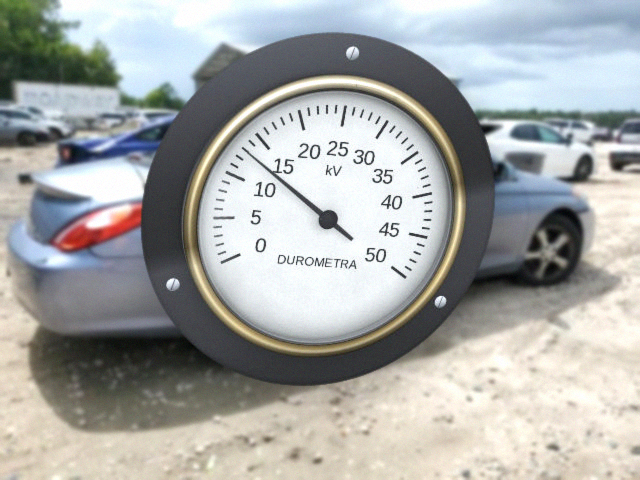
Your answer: 13 kV
